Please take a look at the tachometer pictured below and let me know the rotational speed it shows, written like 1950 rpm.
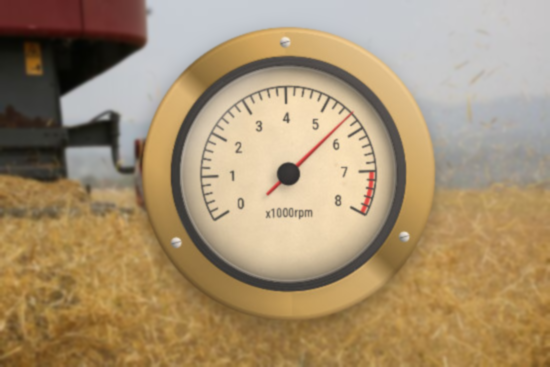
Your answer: 5600 rpm
